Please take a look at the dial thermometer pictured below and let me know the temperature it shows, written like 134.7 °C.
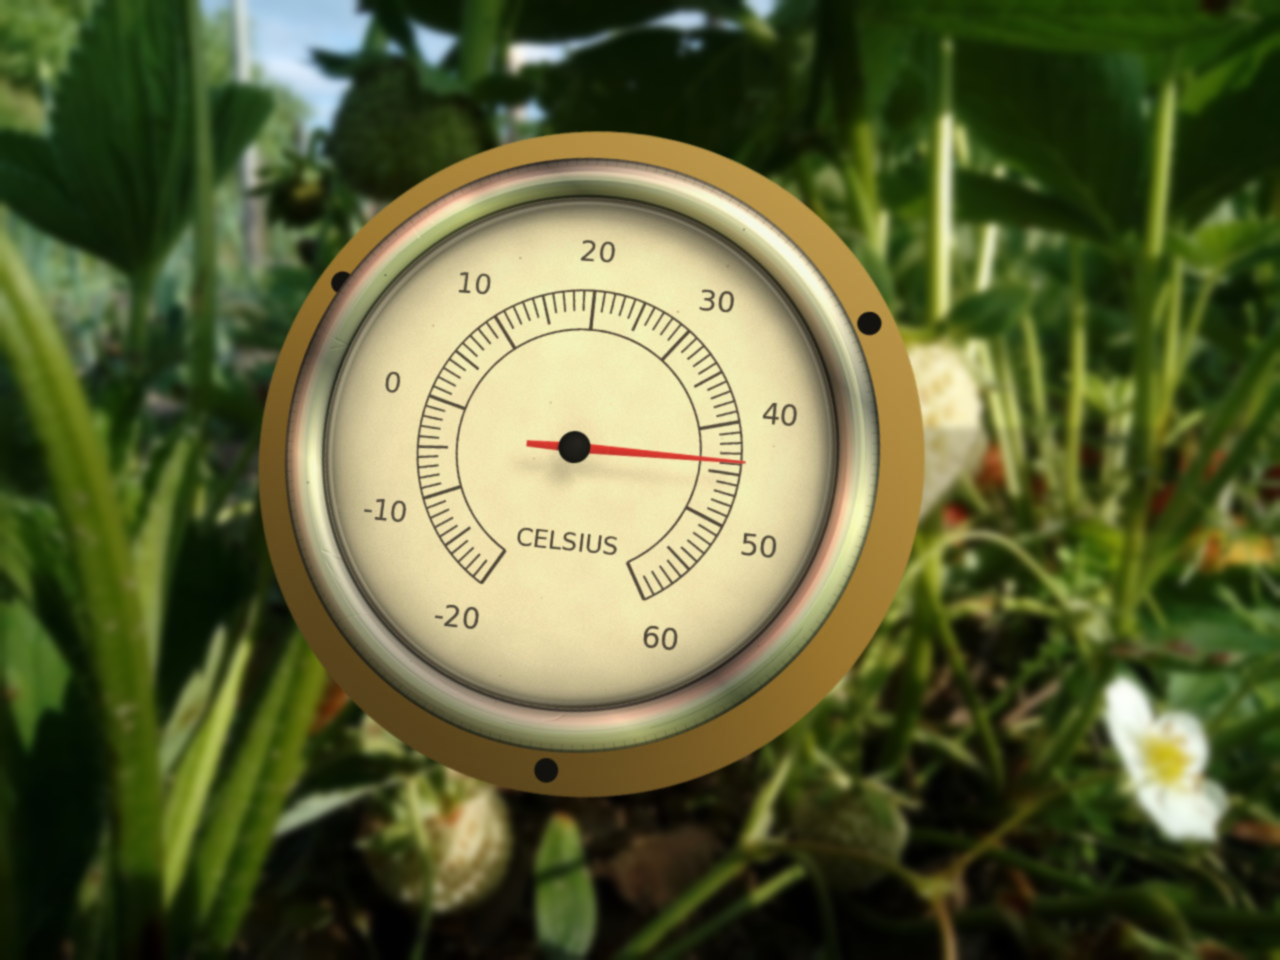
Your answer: 44 °C
